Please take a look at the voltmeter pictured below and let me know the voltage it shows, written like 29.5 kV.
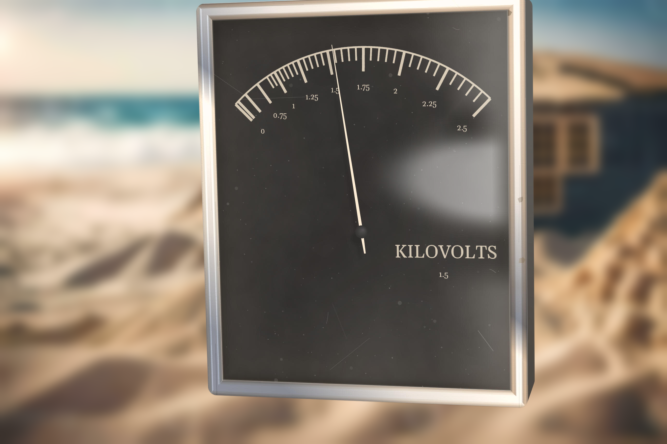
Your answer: 1.55 kV
